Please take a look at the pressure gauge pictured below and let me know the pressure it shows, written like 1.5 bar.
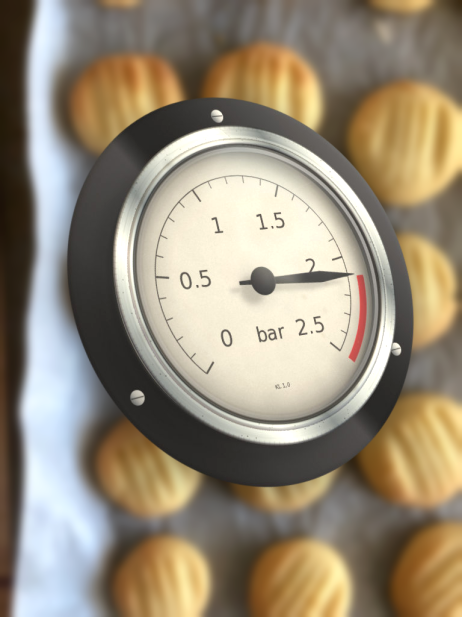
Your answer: 2.1 bar
